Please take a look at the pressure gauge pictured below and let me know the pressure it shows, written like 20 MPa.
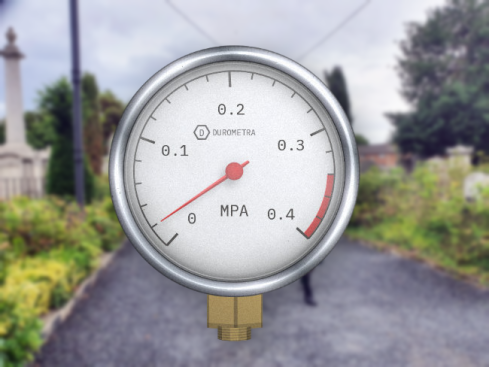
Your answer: 0.02 MPa
